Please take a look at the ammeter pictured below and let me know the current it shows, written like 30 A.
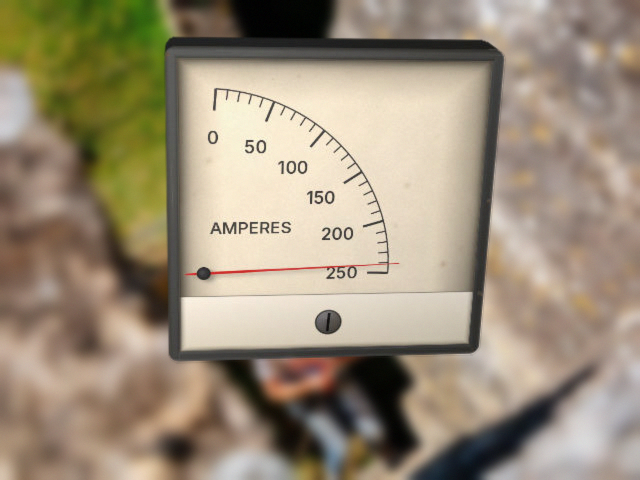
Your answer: 240 A
